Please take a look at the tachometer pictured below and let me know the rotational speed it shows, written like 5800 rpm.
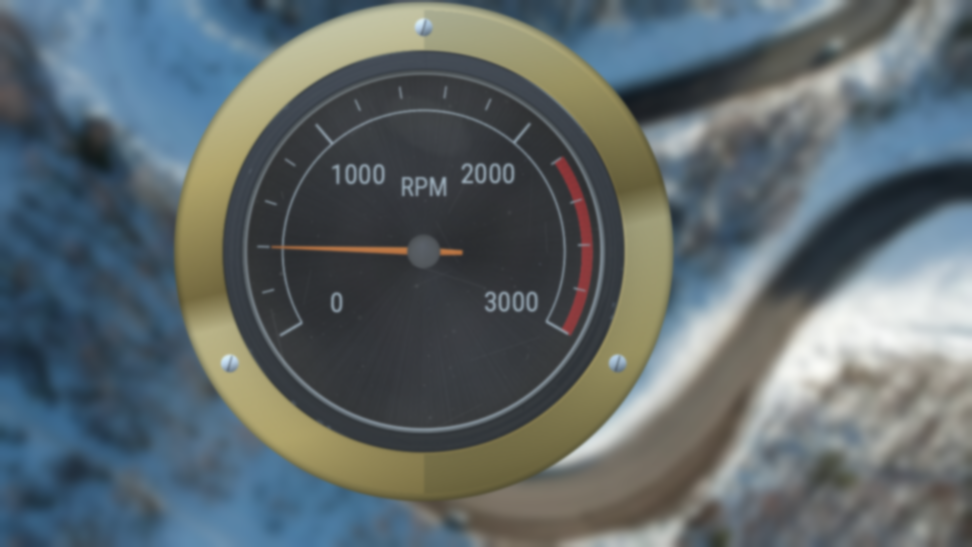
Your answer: 400 rpm
